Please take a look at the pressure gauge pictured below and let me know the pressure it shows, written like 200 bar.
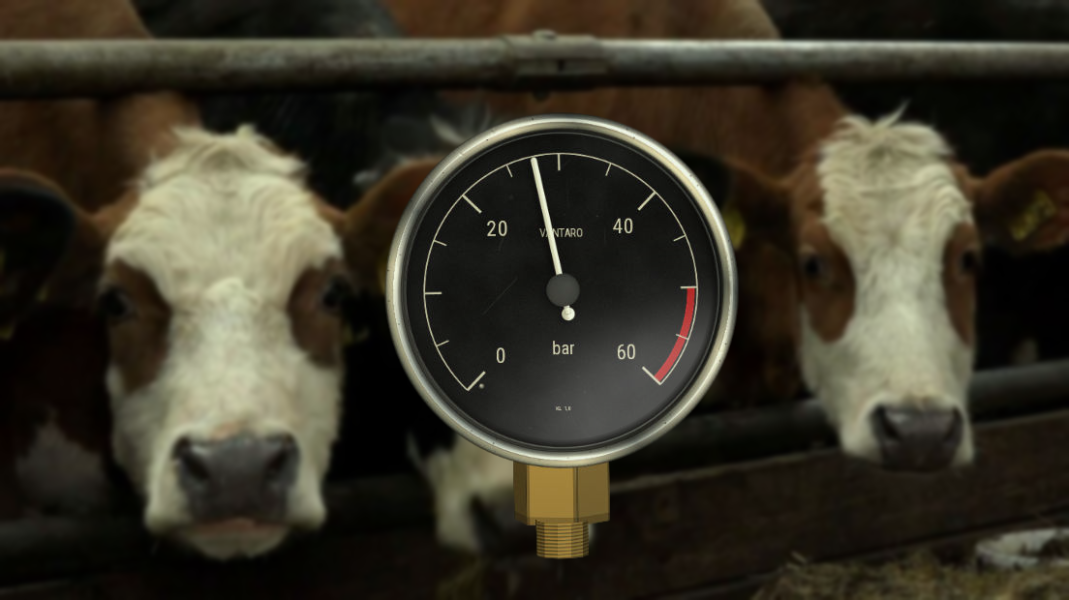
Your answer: 27.5 bar
